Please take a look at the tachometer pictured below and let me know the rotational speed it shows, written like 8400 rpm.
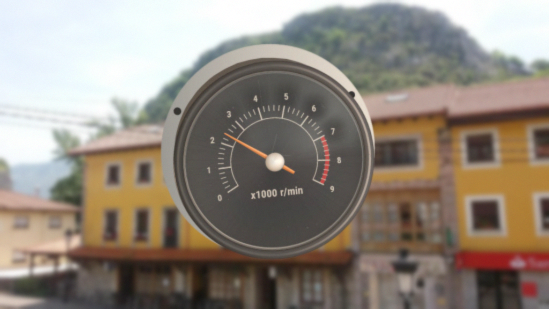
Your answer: 2400 rpm
